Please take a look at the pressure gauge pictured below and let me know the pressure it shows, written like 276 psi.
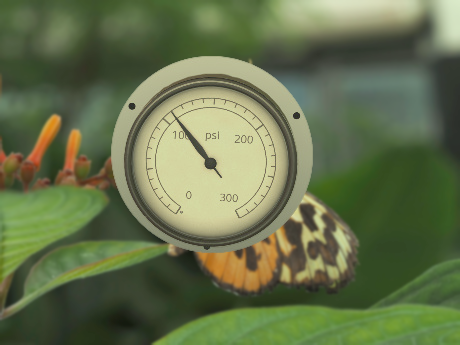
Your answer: 110 psi
